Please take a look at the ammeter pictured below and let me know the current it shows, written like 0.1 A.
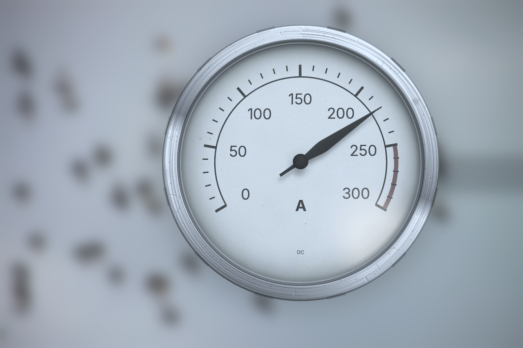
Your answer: 220 A
